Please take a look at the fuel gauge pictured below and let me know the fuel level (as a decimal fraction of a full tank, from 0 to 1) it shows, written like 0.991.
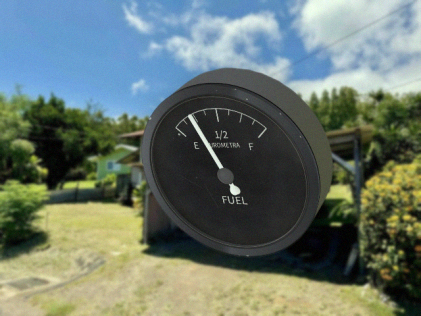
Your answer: 0.25
